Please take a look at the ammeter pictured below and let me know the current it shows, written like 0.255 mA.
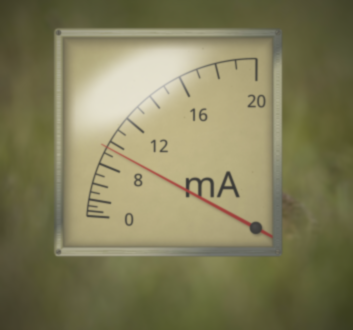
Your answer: 9.5 mA
